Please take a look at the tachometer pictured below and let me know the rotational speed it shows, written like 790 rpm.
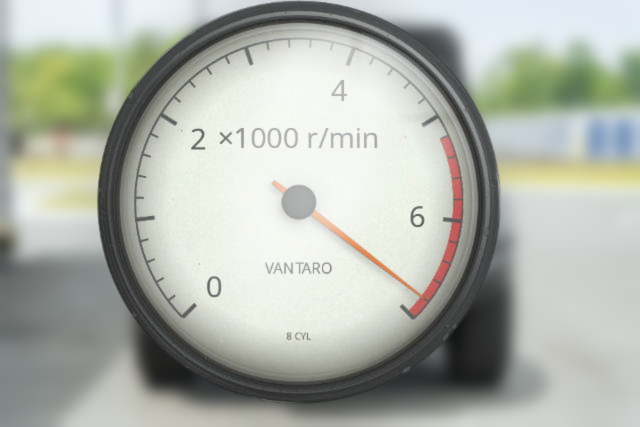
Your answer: 6800 rpm
